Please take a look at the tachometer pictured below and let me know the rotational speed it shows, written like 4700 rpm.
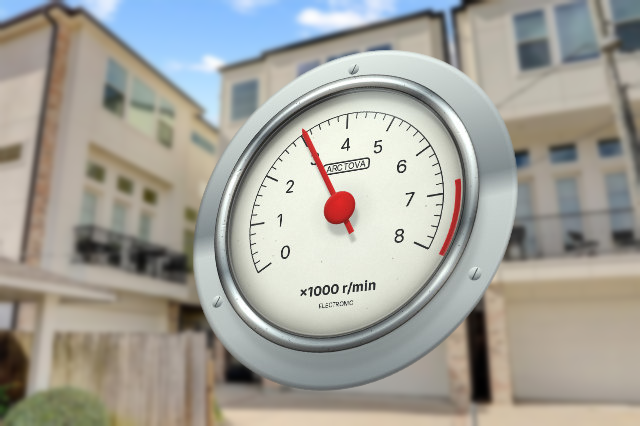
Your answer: 3100 rpm
